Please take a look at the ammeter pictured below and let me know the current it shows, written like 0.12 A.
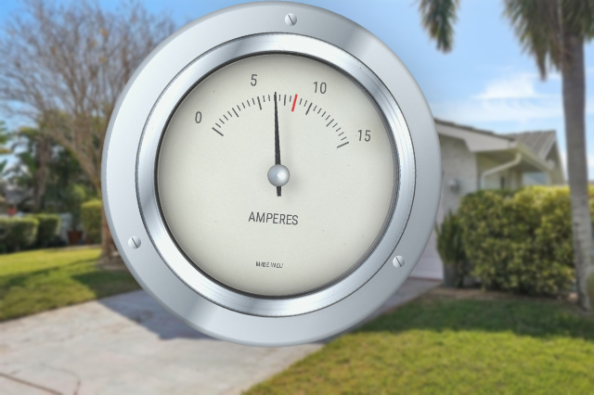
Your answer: 6.5 A
